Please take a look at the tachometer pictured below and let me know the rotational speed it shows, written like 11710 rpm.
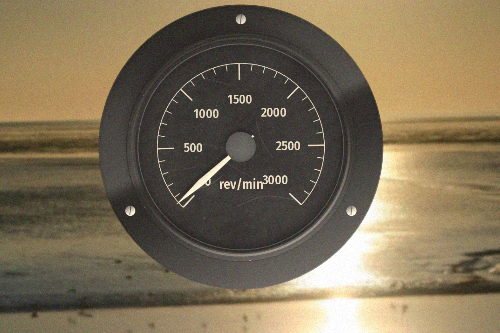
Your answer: 50 rpm
